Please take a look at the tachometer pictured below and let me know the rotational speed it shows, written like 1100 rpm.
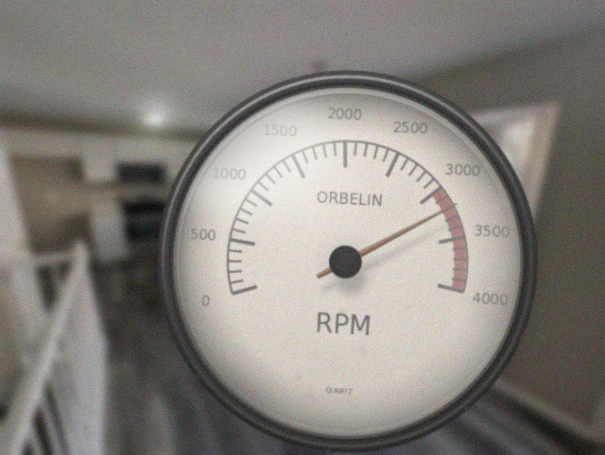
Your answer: 3200 rpm
